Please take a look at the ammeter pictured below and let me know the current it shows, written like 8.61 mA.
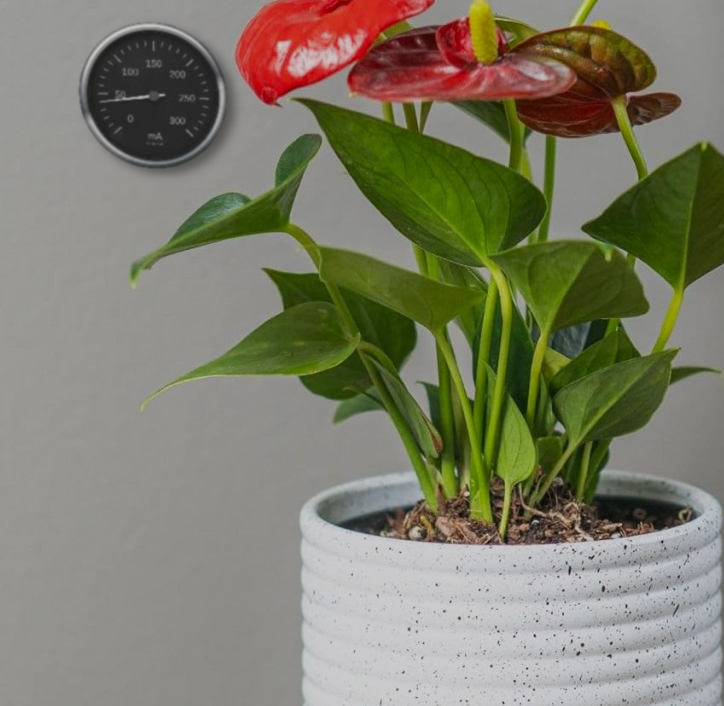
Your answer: 40 mA
